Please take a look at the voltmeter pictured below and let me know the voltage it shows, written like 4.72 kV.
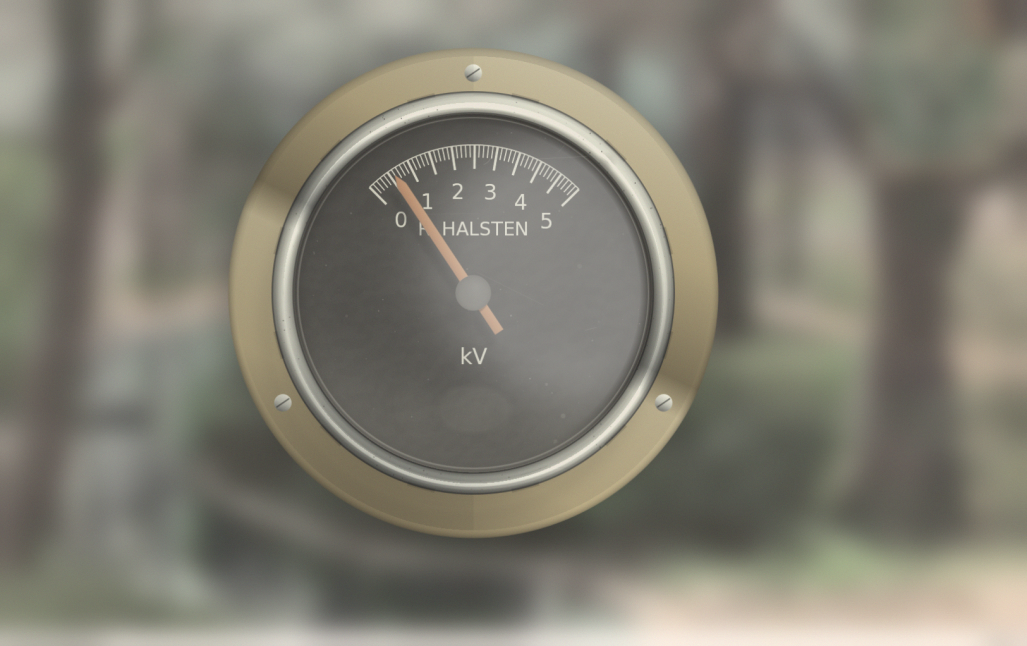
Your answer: 0.6 kV
